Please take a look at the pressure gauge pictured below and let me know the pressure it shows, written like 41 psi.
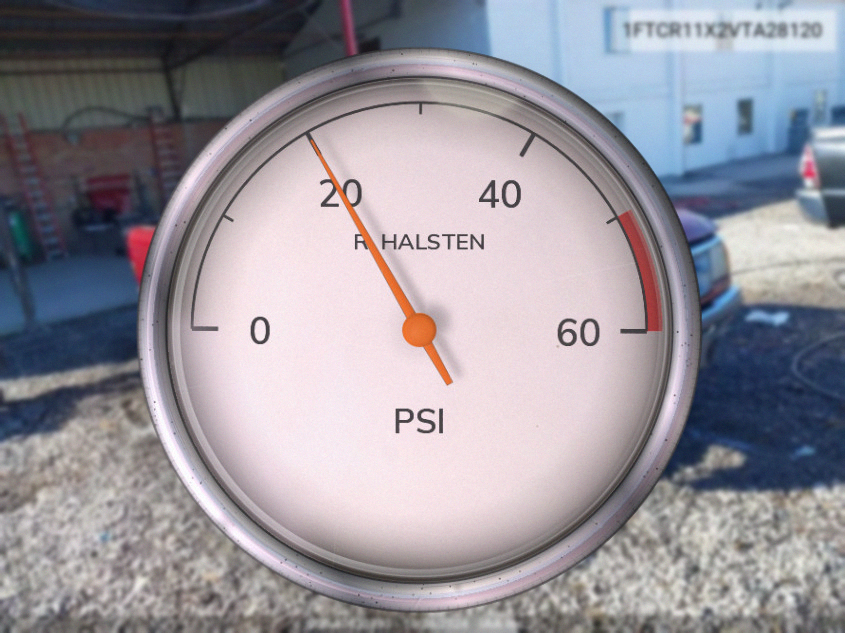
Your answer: 20 psi
